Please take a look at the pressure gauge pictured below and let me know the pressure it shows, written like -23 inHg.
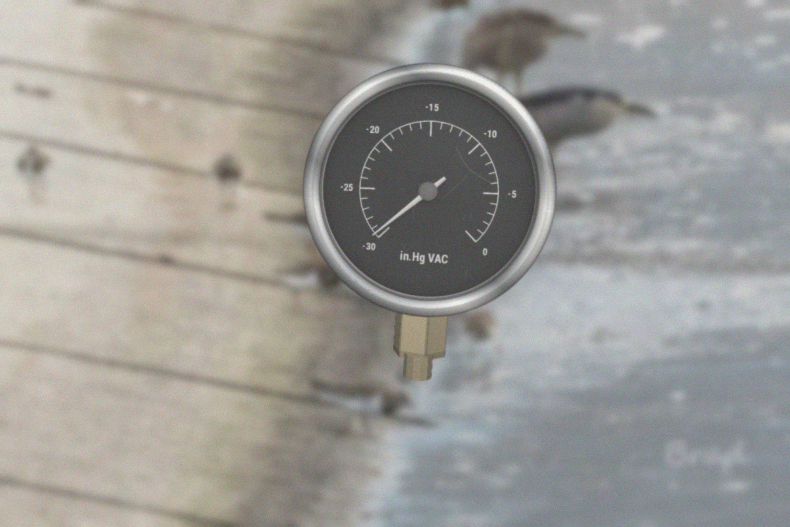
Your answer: -29.5 inHg
